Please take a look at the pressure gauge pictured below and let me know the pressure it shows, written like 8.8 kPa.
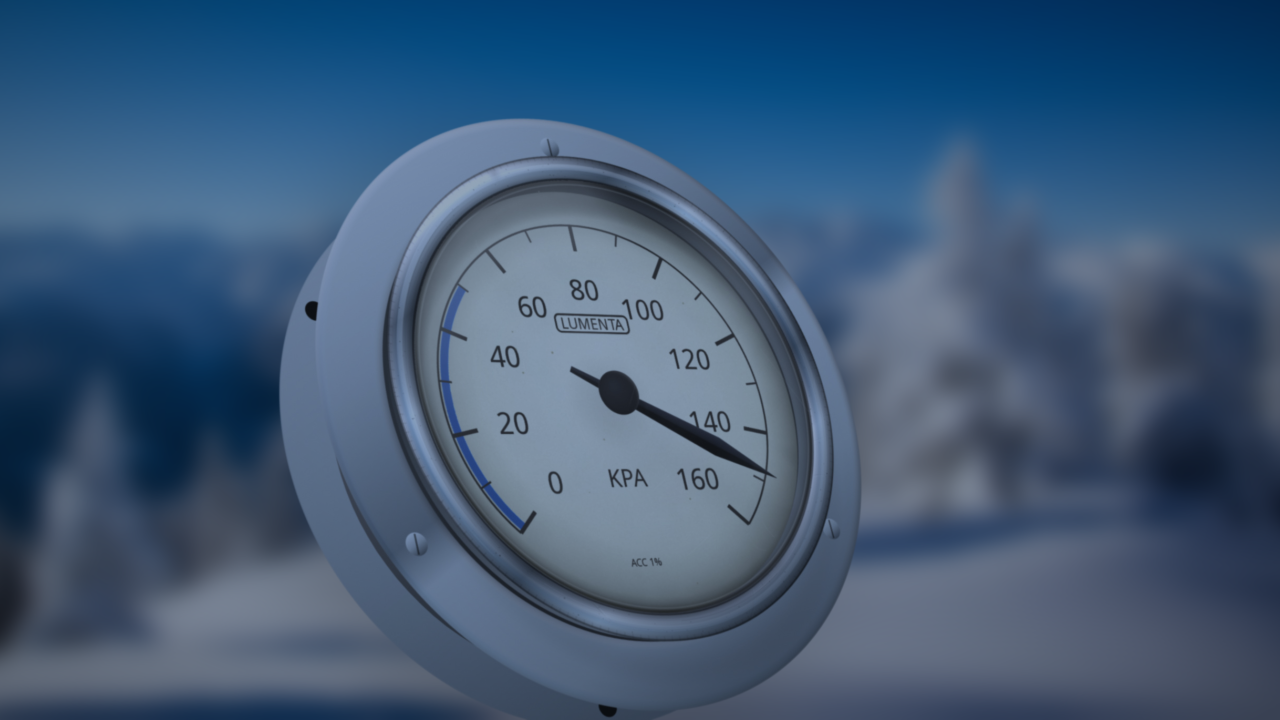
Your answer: 150 kPa
